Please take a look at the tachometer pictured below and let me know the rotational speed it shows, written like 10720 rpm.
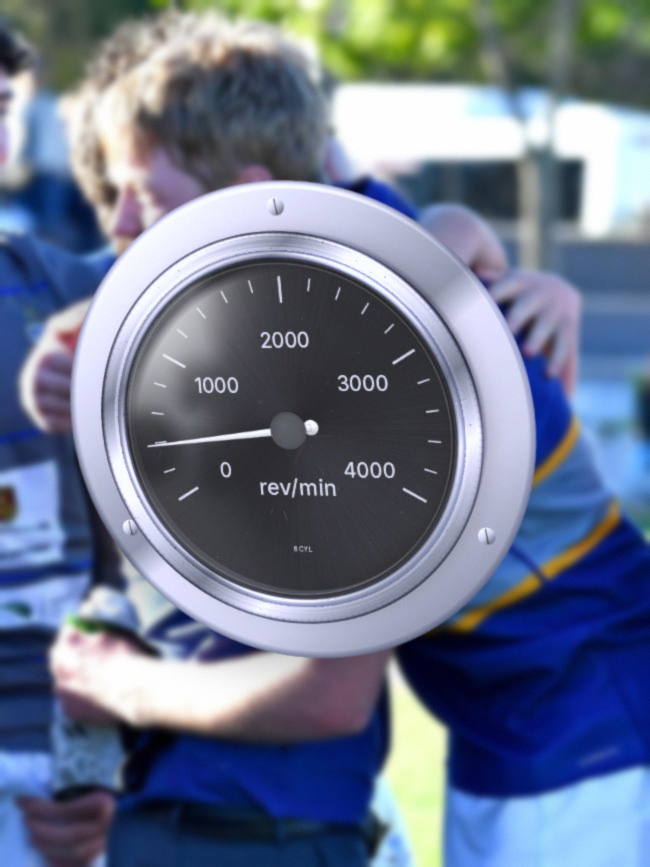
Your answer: 400 rpm
